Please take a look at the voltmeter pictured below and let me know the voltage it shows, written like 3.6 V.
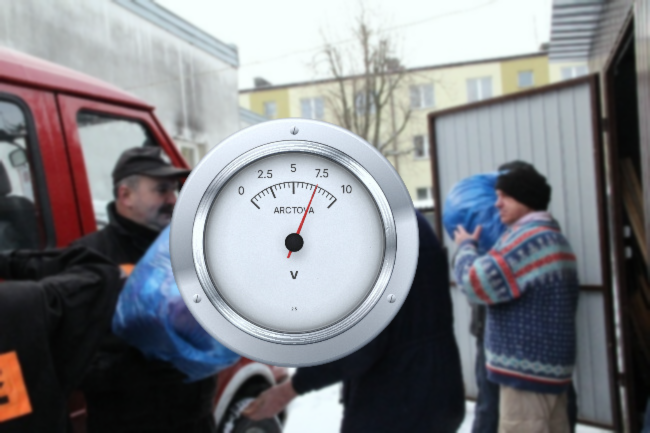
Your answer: 7.5 V
